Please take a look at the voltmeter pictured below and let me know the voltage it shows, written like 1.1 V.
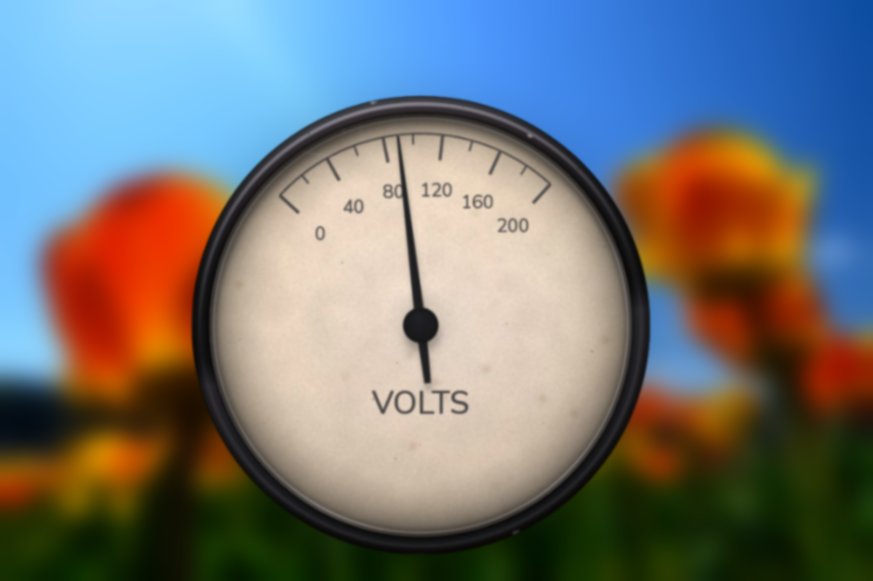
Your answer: 90 V
